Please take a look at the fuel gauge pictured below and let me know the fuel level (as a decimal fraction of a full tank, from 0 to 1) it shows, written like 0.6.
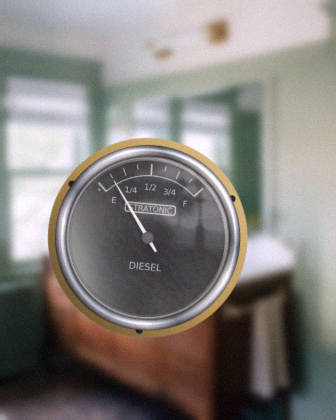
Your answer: 0.125
